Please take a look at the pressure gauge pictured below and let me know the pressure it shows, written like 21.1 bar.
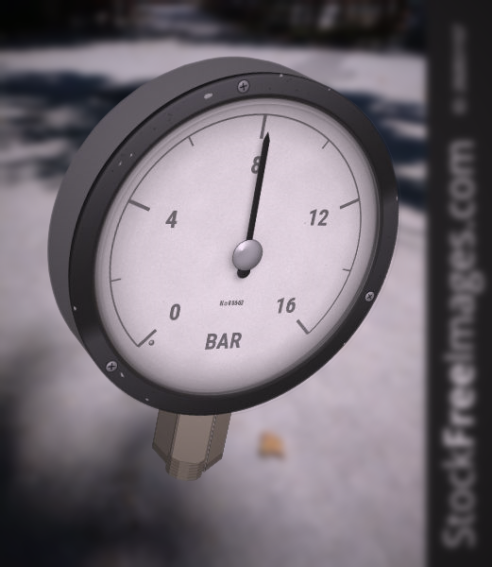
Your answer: 8 bar
